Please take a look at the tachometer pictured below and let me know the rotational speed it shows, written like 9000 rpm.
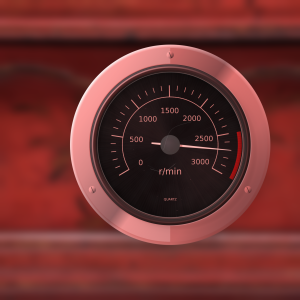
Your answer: 2700 rpm
